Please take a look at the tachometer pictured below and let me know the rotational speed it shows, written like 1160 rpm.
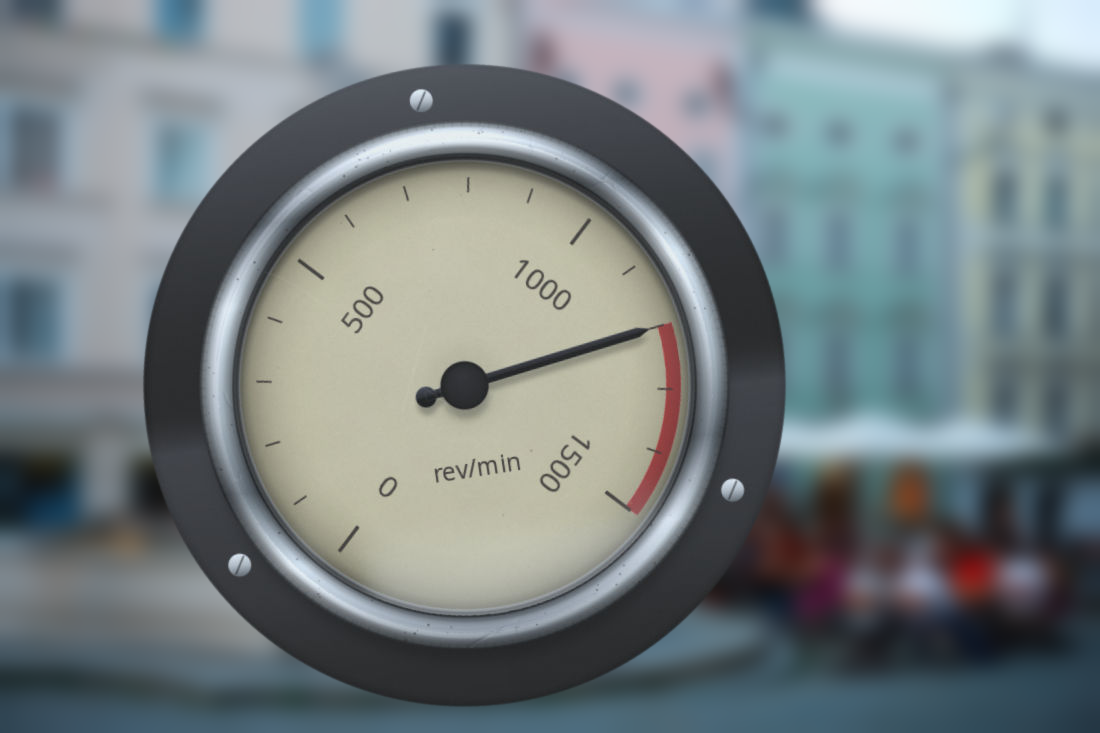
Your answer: 1200 rpm
